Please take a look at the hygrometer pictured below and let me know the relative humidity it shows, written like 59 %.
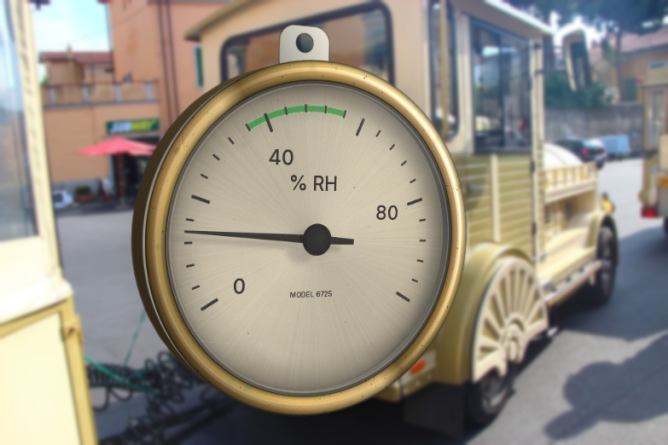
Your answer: 14 %
